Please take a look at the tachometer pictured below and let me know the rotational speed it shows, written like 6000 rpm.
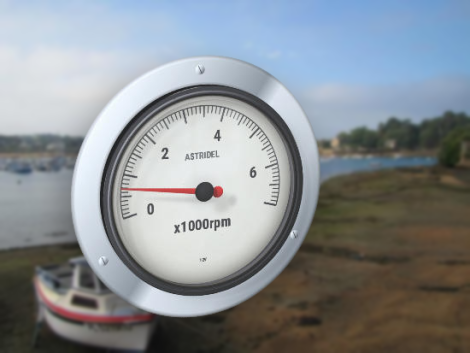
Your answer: 700 rpm
